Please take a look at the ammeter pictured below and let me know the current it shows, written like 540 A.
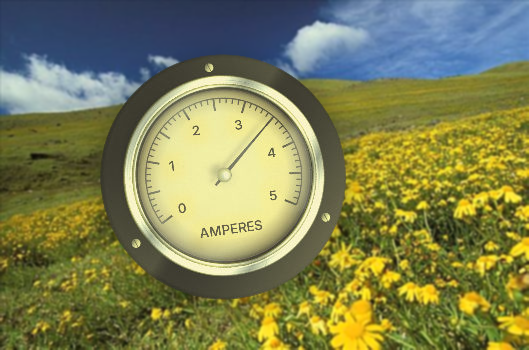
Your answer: 3.5 A
